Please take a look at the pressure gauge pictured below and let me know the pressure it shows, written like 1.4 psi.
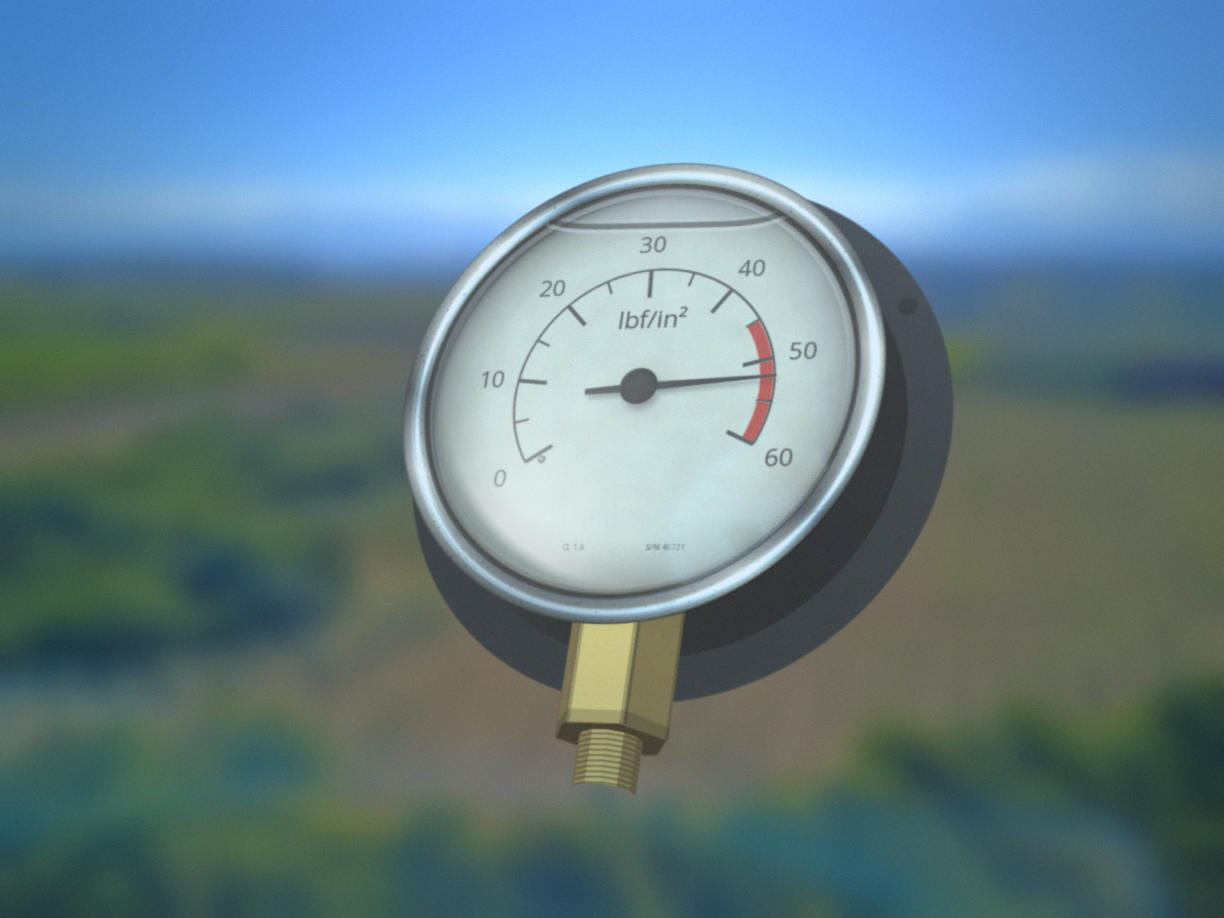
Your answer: 52.5 psi
